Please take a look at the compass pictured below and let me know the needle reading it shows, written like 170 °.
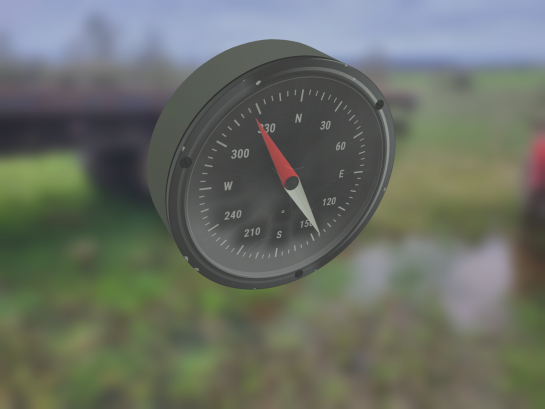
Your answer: 325 °
